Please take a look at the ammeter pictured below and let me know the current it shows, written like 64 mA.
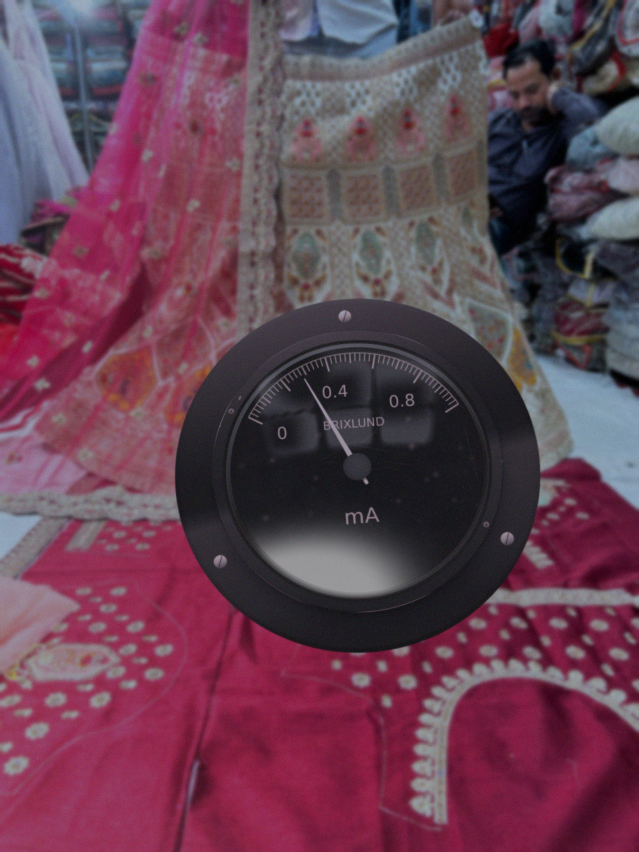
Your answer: 0.28 mA
